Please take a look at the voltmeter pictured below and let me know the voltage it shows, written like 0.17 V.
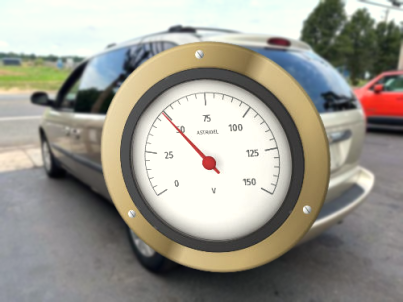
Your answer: 50 V
